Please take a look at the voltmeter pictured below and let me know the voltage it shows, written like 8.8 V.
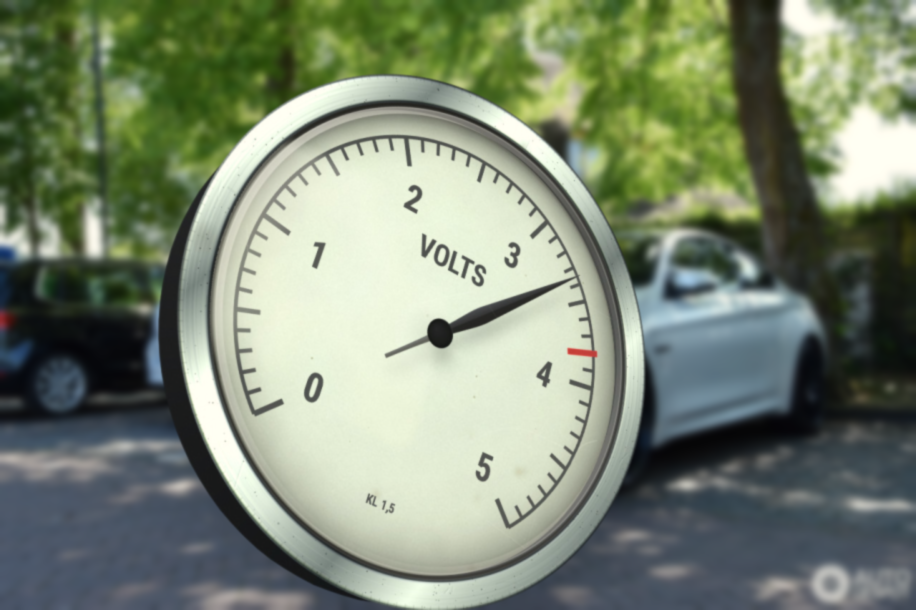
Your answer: 3.35 V
